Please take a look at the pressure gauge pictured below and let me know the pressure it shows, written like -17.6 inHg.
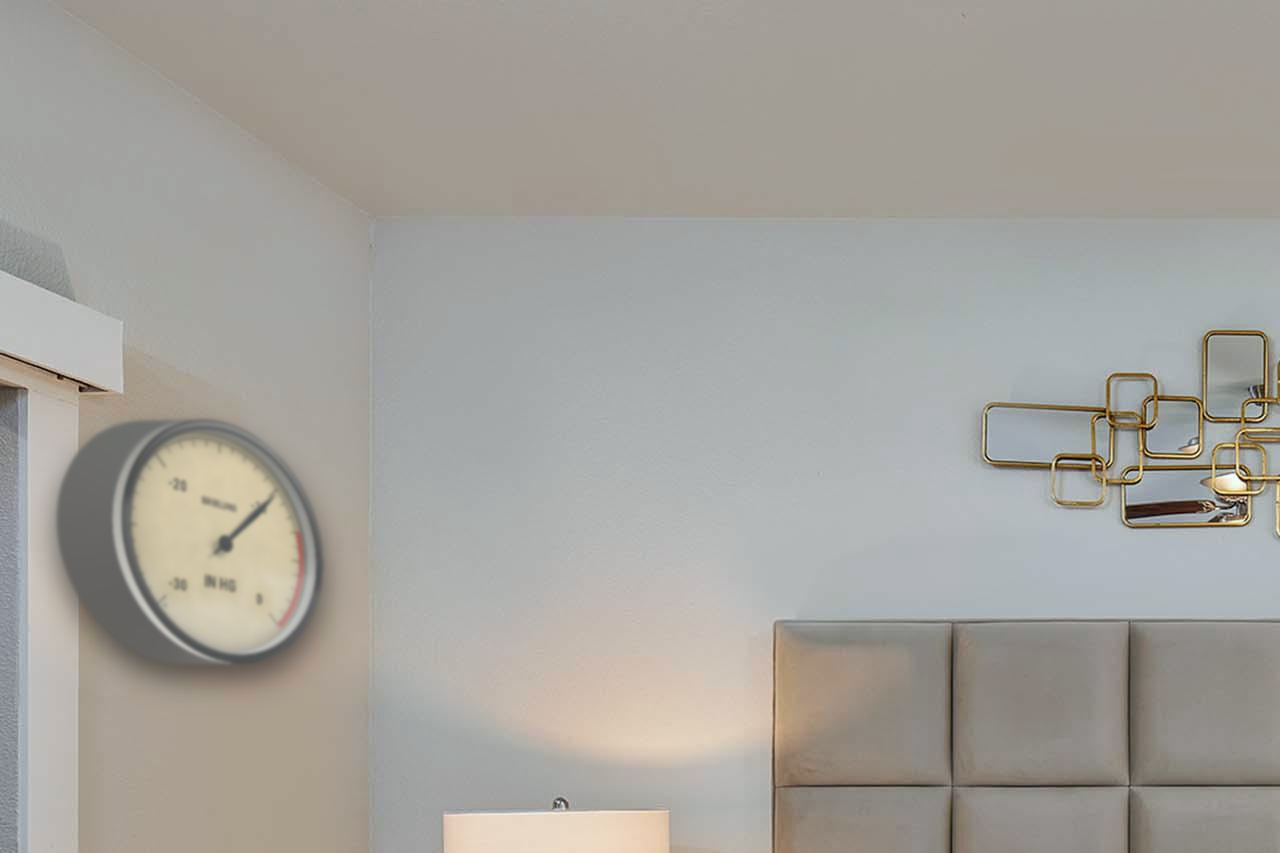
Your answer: -10 inHg
